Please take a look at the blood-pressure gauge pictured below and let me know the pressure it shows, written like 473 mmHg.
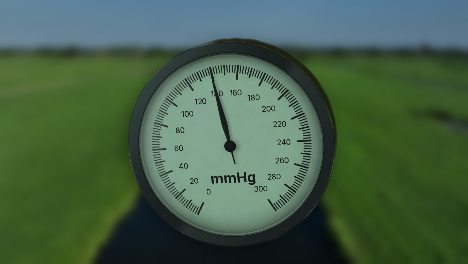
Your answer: 140 mmHg
